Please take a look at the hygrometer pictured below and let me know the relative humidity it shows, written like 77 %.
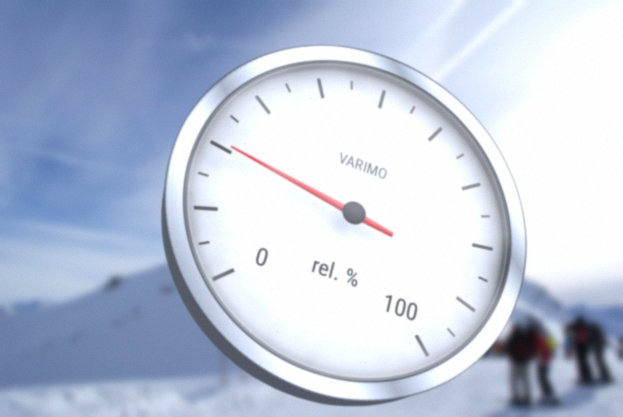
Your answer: 20 %
